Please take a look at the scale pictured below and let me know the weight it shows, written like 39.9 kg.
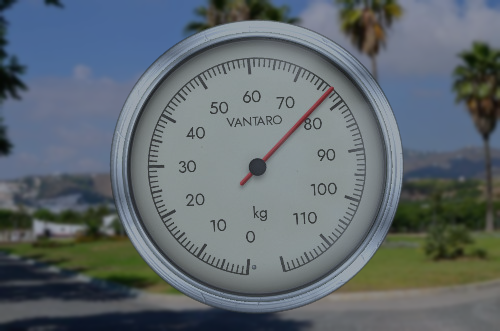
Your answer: 77 kg
